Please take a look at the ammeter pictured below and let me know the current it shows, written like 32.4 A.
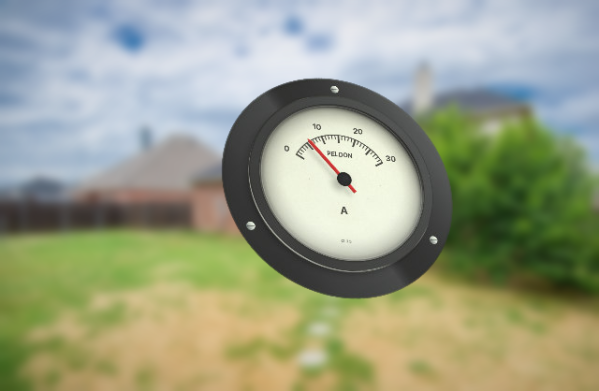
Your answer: 5 A
